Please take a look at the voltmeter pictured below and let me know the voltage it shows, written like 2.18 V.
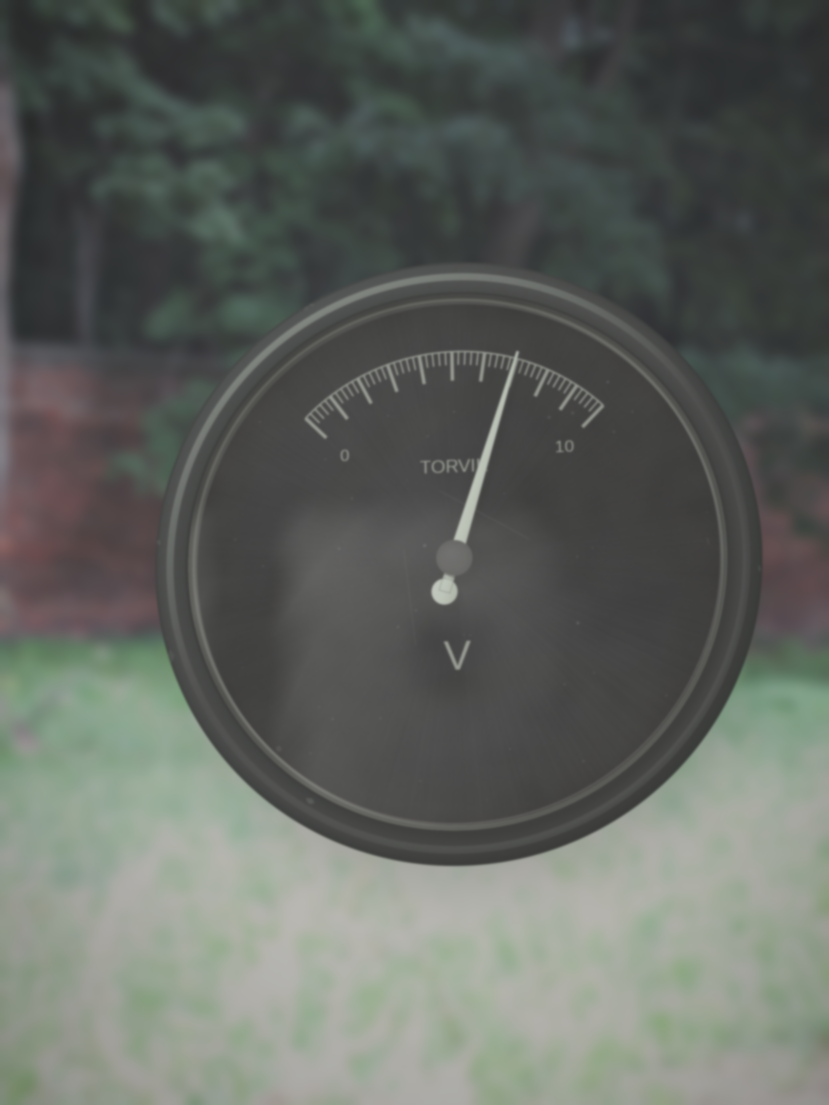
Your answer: 7 V
